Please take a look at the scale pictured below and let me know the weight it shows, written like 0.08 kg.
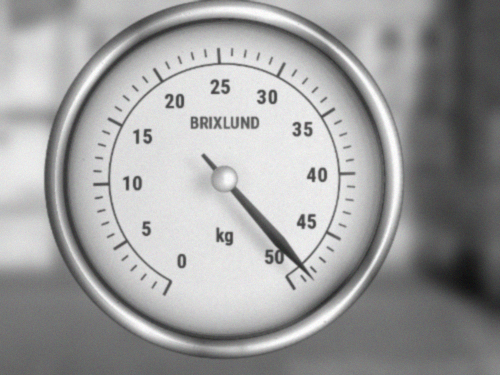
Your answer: 48.5 kg
